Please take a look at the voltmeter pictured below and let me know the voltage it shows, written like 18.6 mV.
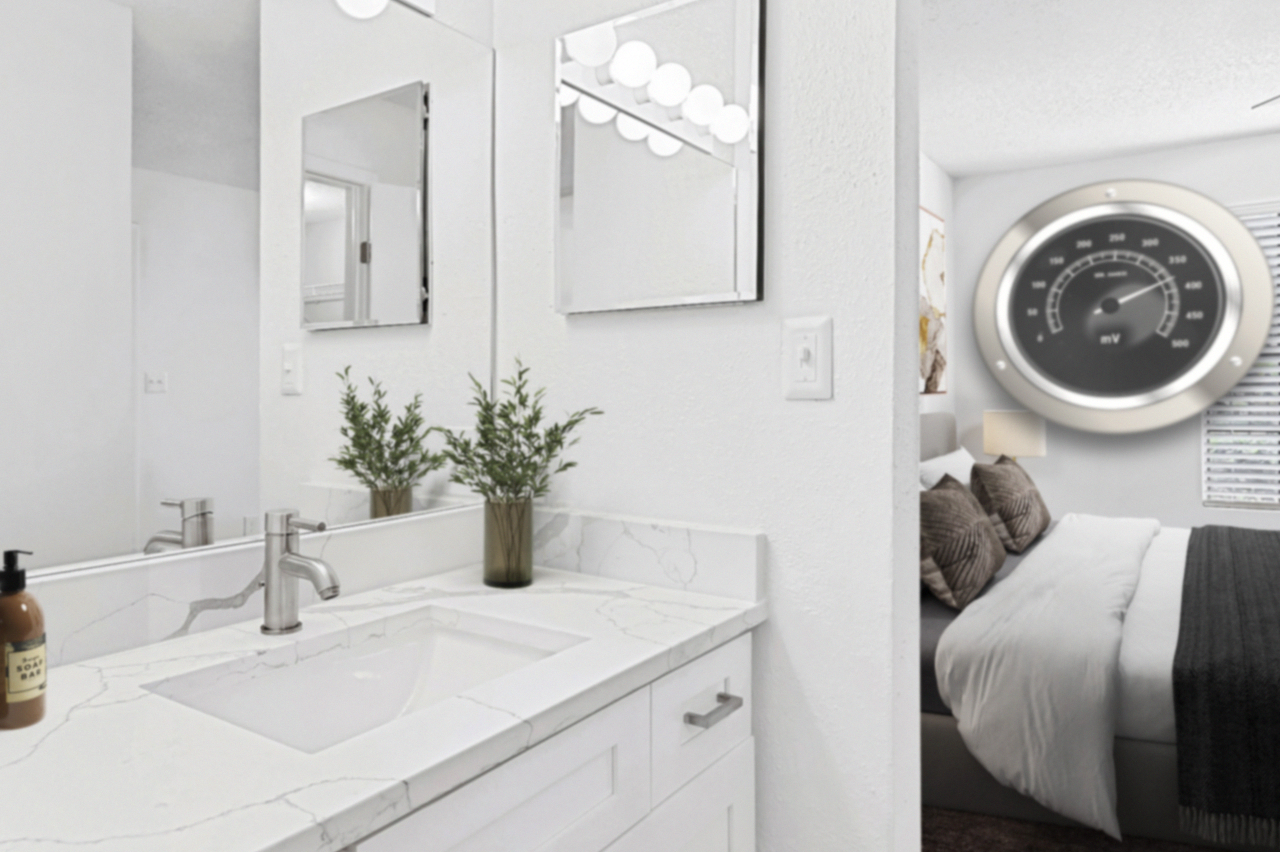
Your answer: 375 mV
